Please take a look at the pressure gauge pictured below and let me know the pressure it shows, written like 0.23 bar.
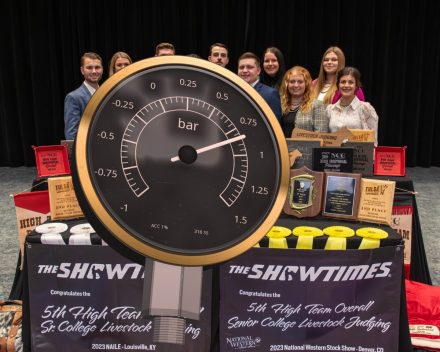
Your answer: 0.85 bar
